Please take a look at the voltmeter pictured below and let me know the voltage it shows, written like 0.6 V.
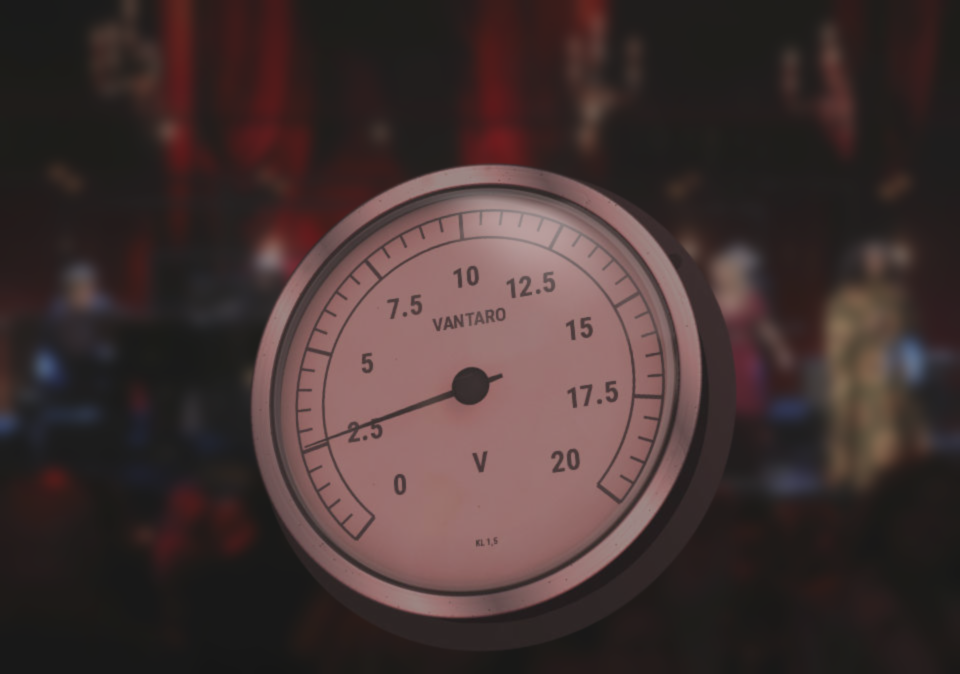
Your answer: 2.5 V
